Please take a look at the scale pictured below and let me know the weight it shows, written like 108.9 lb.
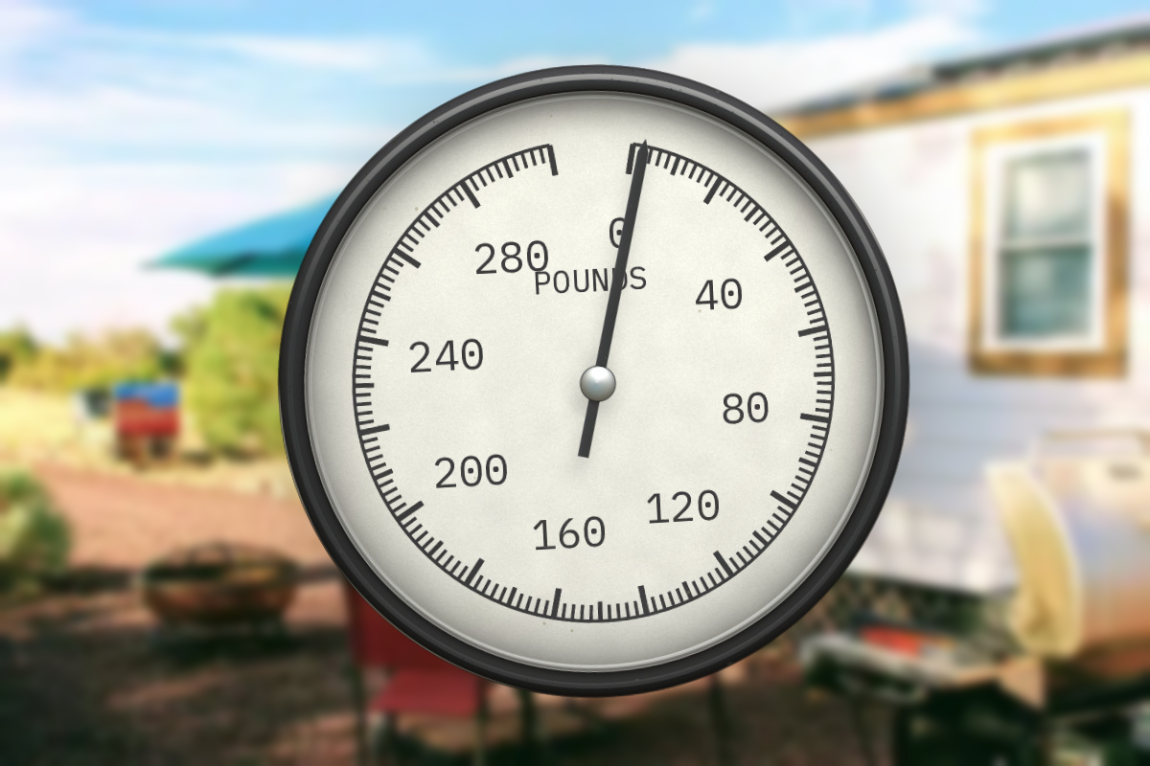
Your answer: 2 lb
